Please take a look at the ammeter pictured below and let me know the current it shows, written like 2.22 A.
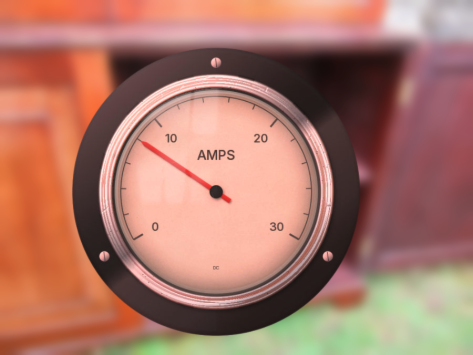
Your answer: 8 A
